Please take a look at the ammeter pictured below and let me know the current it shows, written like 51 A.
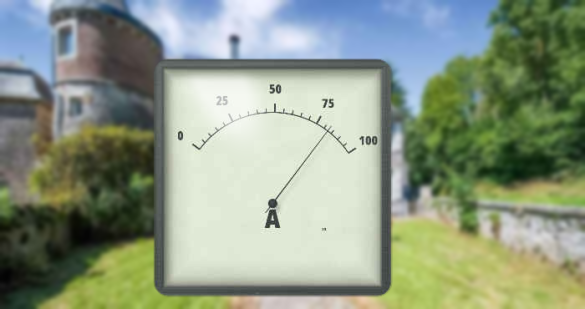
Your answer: 82.5 A
